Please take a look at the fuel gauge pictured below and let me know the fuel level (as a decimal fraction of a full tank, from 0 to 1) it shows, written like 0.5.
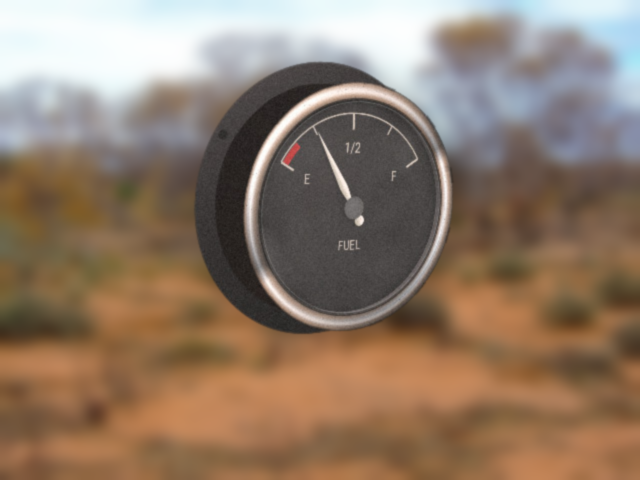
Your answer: 0.25
